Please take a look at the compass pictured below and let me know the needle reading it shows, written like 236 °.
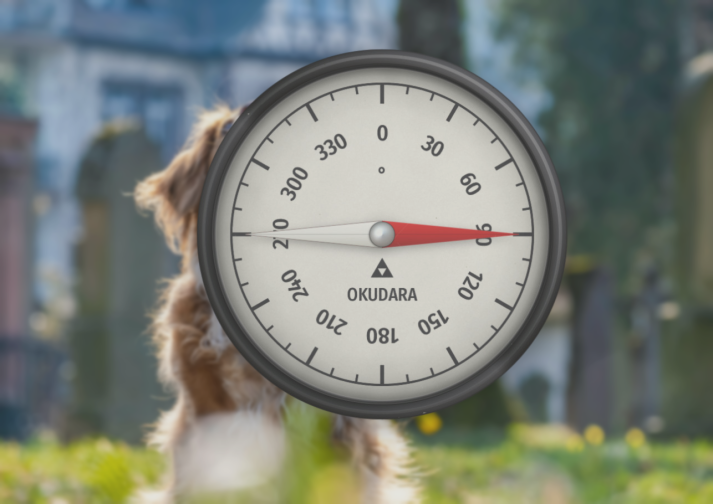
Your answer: 90 °
